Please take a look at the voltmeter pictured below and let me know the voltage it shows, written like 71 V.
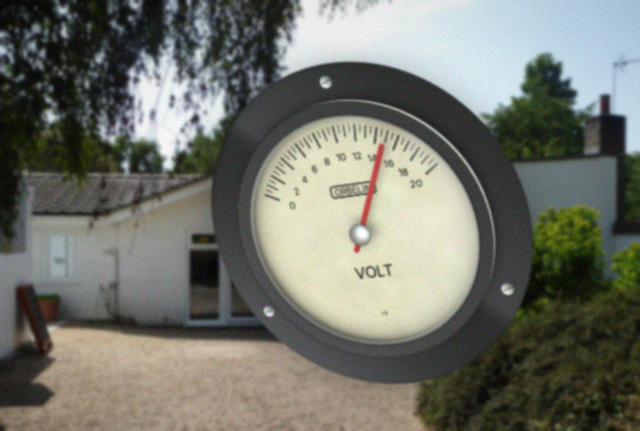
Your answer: 15 V
